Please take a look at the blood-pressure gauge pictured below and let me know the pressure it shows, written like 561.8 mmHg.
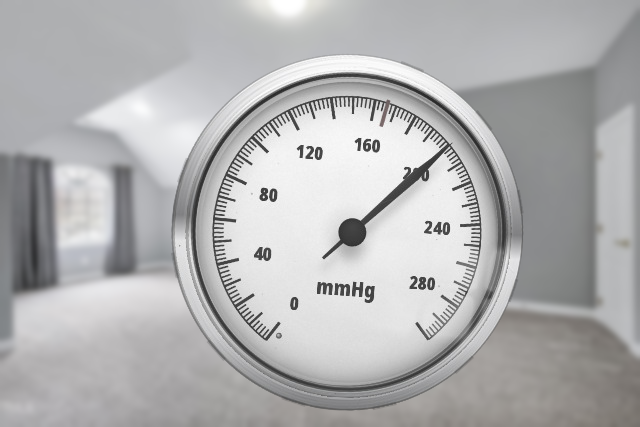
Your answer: 200 mmHg
